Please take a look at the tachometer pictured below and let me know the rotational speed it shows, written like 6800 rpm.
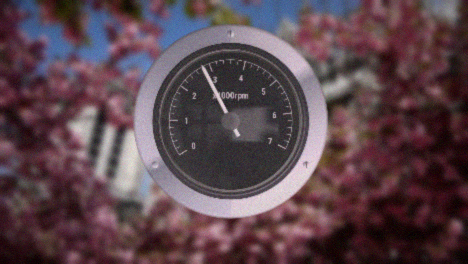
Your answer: 2800 rpm
